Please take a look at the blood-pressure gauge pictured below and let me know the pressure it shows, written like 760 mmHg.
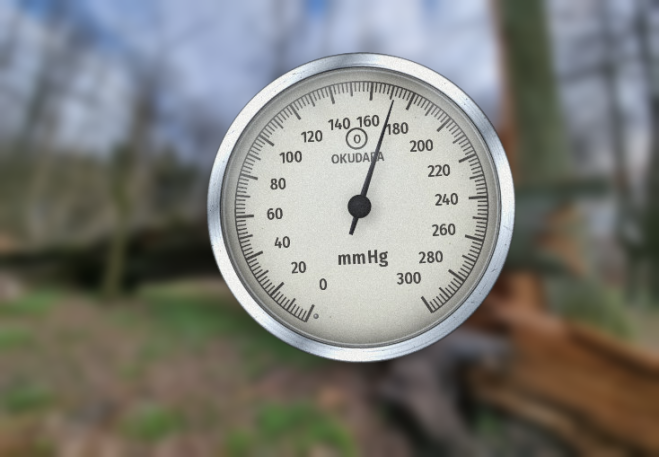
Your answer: 172 mmHg
